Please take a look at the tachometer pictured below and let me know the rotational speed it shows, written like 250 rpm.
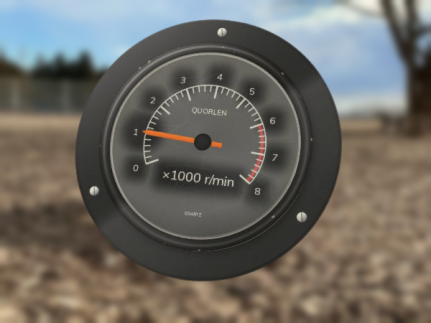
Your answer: 1000 rpm
